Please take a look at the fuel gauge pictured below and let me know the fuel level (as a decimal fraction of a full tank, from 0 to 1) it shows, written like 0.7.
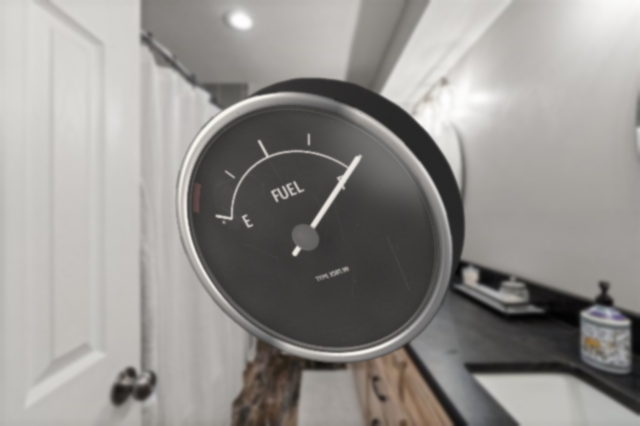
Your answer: 1
